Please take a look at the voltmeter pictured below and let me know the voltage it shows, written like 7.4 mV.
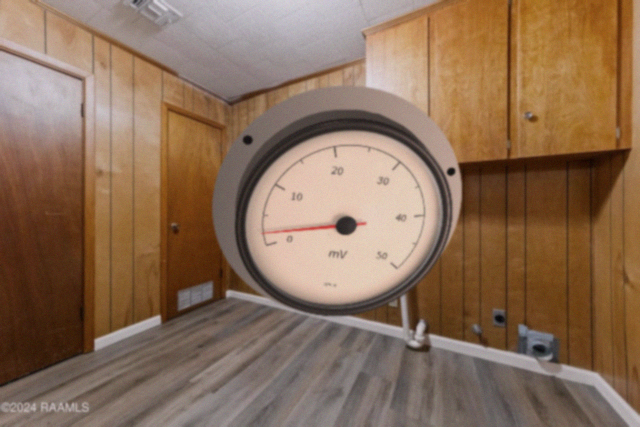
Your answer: 2.5 mV
